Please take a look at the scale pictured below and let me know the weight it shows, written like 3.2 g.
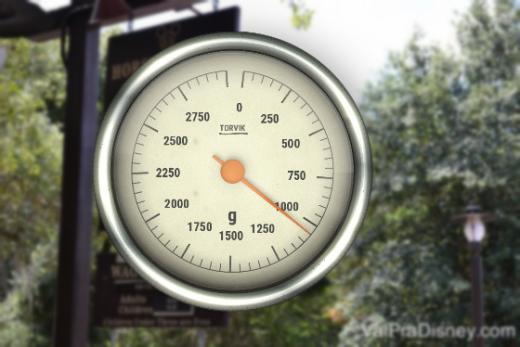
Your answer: 1050 g
